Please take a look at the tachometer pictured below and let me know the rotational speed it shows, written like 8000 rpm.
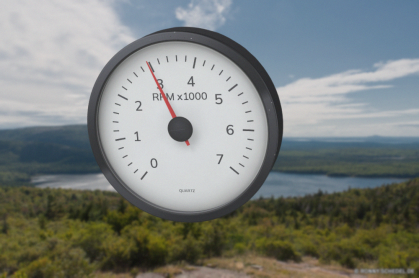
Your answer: 3000 rpm
